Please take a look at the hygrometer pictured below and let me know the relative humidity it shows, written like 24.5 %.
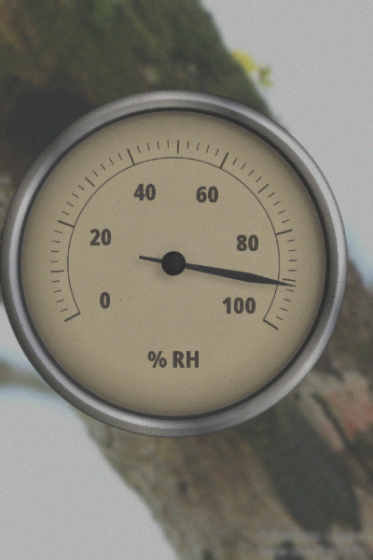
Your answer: 91 %
